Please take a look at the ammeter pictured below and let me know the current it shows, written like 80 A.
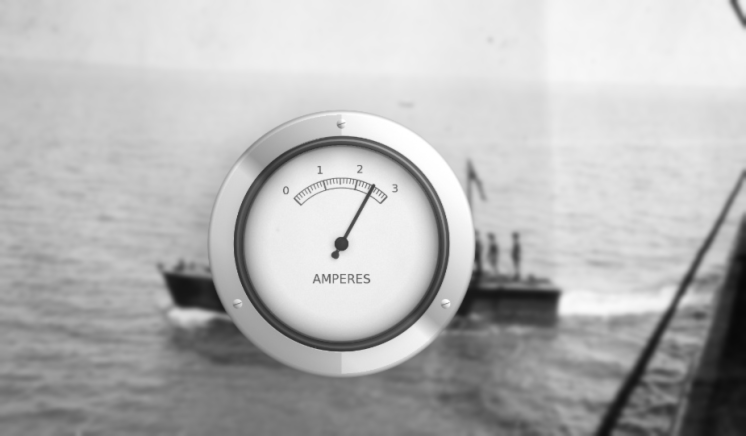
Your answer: 2.5 A
